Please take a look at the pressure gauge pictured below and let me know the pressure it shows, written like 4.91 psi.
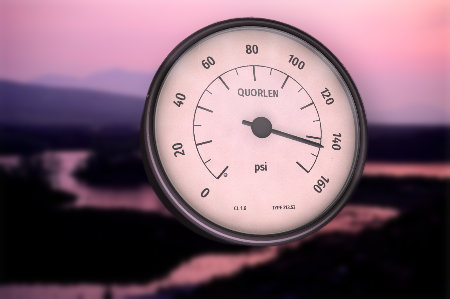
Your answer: 145 psi
